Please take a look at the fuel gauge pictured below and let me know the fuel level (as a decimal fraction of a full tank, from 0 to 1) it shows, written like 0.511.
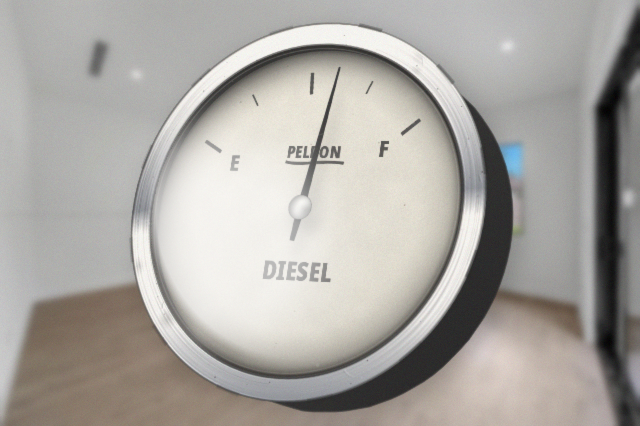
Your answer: 0.625
